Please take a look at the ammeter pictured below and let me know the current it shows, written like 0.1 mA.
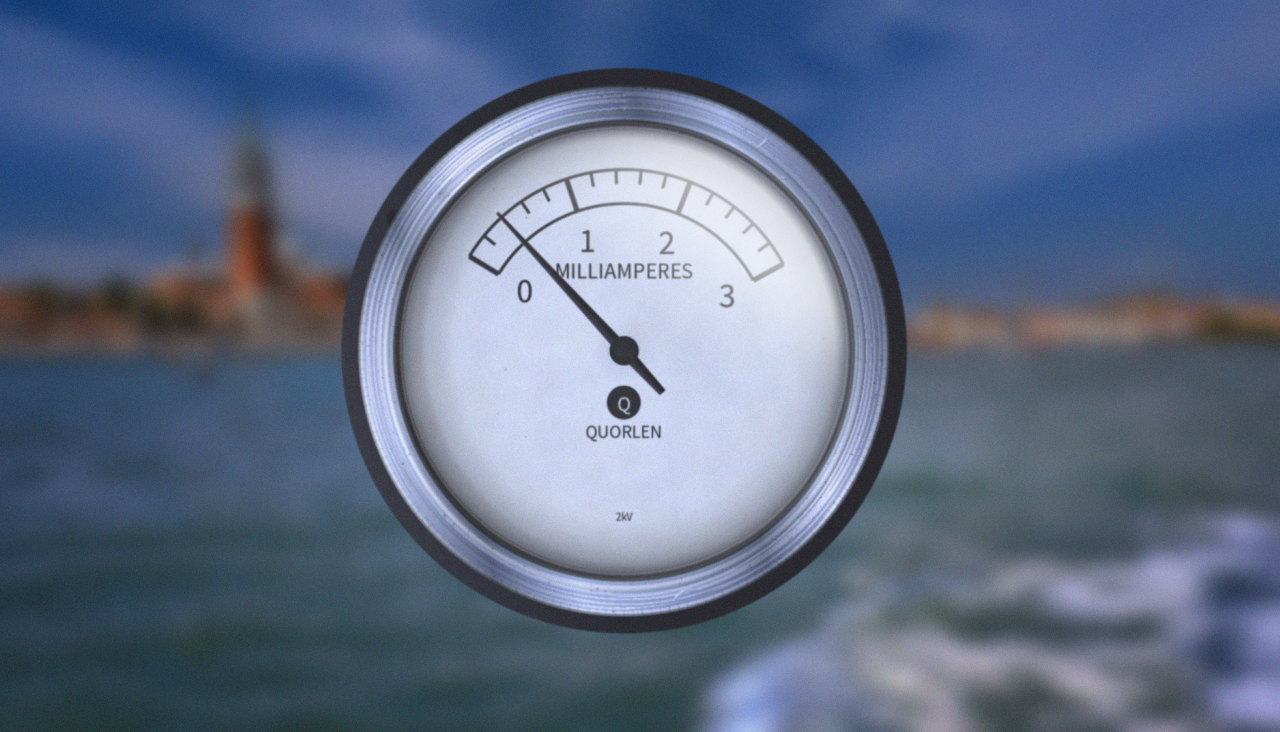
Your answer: 0.4 mA
